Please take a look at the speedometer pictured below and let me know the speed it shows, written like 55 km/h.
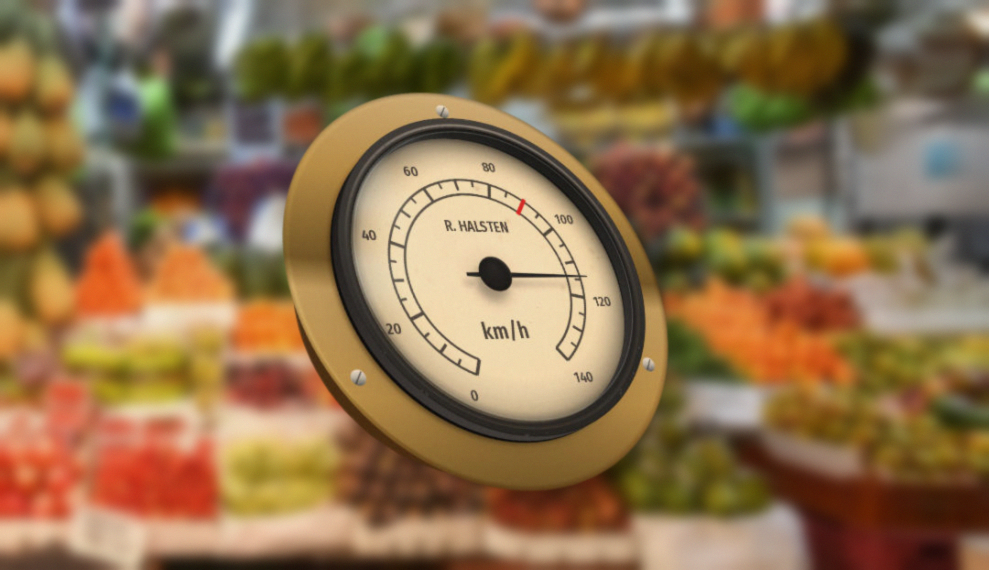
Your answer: 115 km/h
